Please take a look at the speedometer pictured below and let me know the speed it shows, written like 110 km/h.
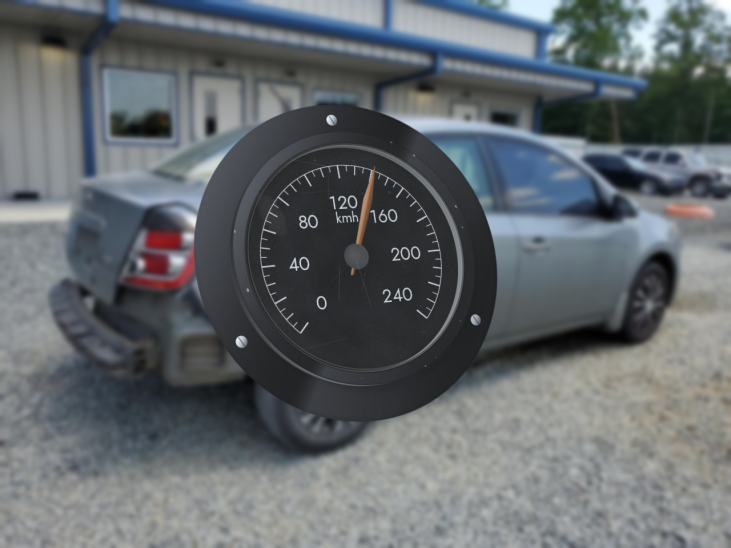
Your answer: 140 km/h
